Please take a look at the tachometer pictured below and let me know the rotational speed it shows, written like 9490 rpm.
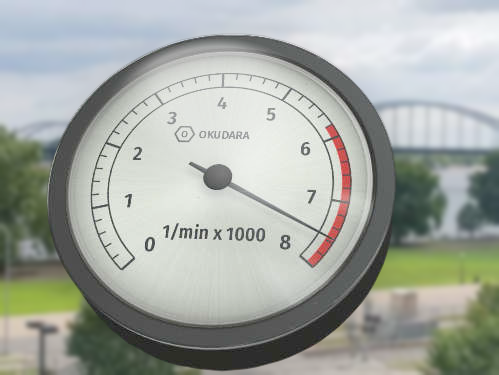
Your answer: 7600 rpm
